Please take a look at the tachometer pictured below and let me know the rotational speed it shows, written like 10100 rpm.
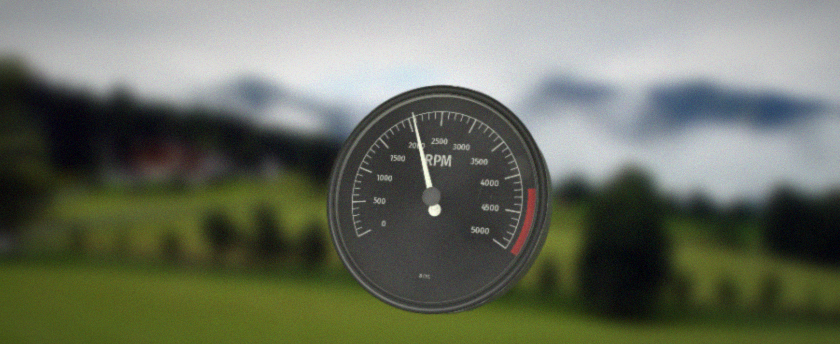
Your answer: 2100 rpm
